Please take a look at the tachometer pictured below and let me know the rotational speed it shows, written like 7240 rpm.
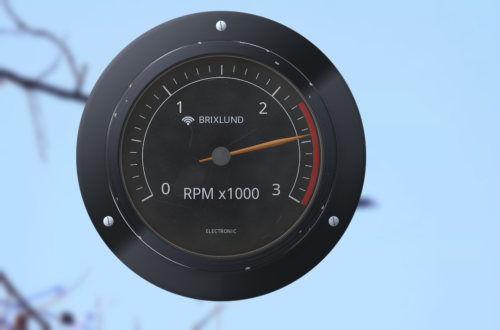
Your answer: 2450 rpm
